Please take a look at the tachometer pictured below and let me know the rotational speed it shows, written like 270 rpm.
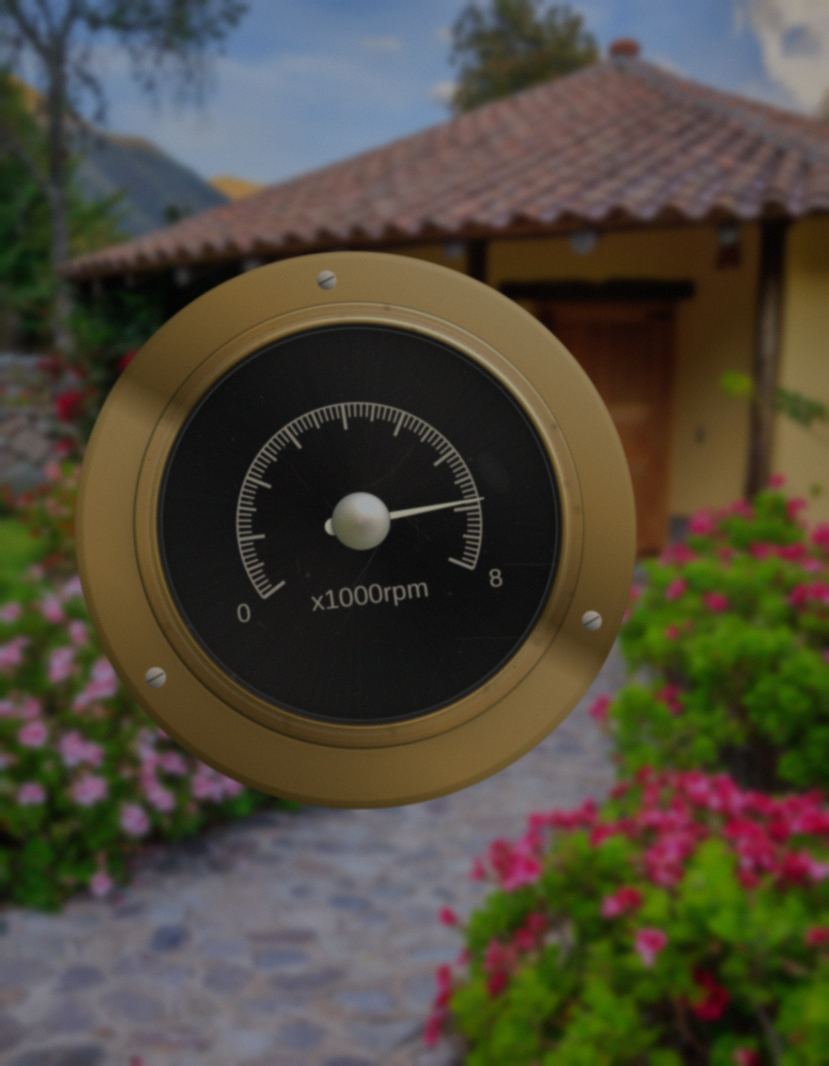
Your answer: 6900 rpm
